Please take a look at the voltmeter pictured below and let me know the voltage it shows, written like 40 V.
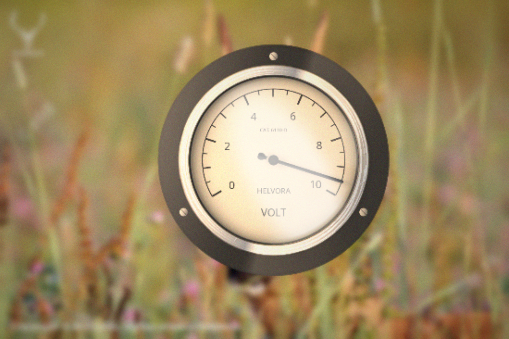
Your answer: 9.5 V
